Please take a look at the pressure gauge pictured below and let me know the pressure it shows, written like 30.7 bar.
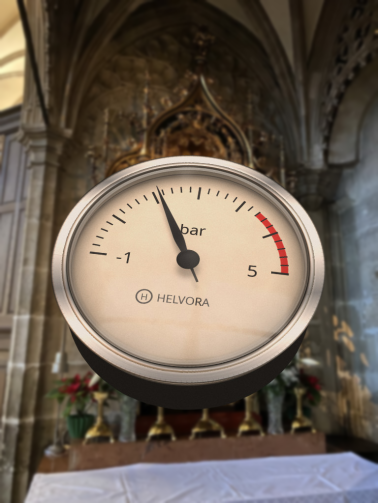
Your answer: 1.1 bar
